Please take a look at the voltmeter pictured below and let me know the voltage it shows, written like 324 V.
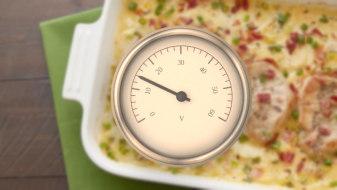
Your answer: 14 V
